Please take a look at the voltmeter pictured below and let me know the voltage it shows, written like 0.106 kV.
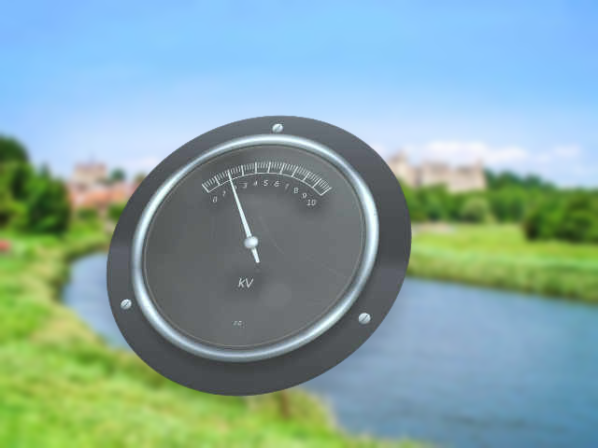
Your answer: 2 kV
